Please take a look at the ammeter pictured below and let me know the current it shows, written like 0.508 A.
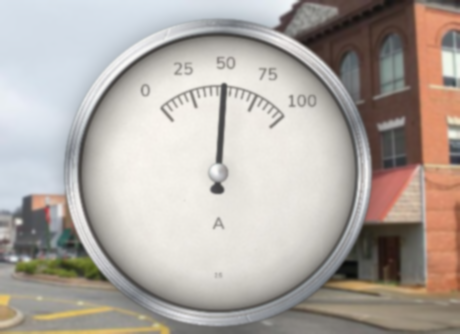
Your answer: 50 A
